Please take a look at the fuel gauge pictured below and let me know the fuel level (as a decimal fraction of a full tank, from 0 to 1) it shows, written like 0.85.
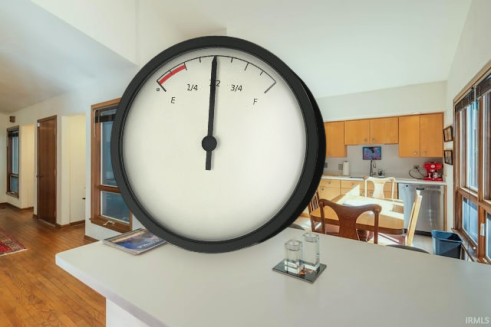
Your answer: 0.5
